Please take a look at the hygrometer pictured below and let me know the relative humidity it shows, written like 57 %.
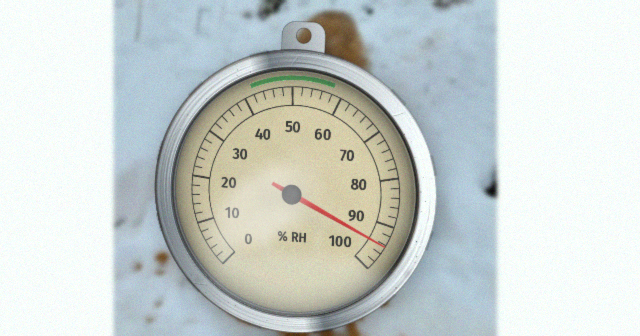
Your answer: 94 %
